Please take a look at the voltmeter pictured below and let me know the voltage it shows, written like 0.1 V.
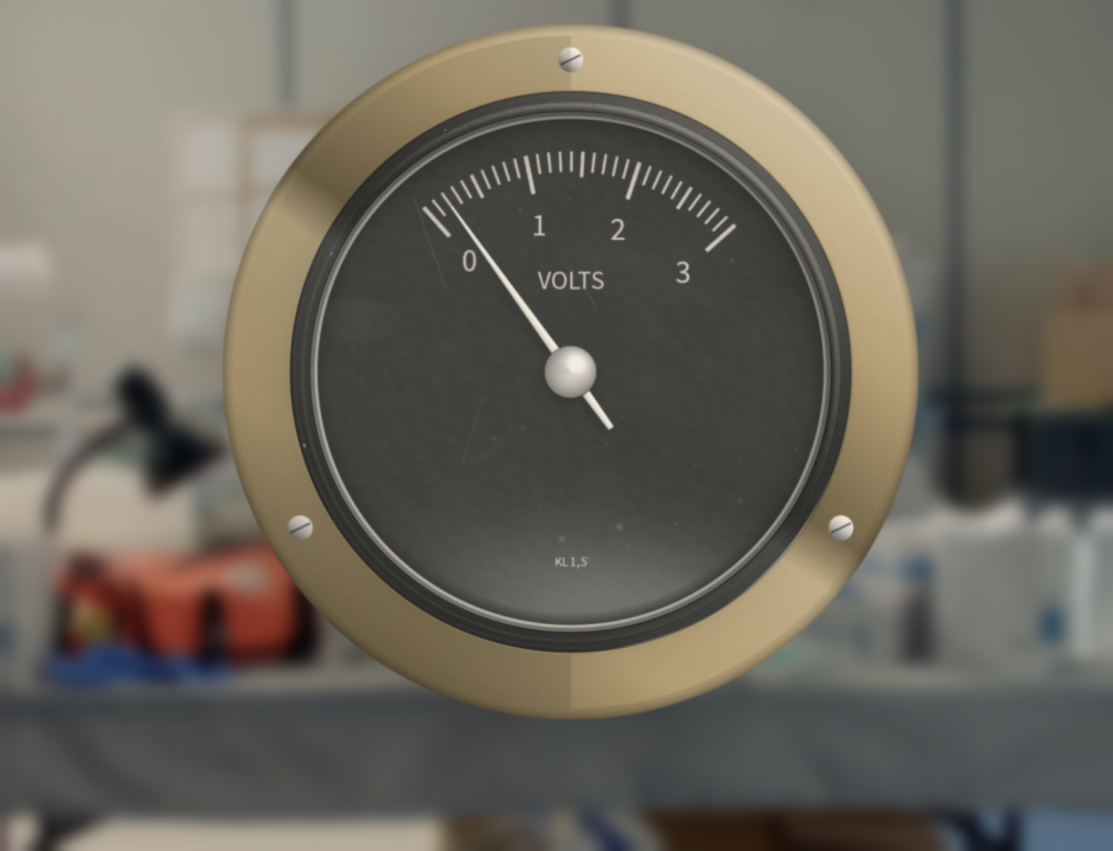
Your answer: 0.2 V
